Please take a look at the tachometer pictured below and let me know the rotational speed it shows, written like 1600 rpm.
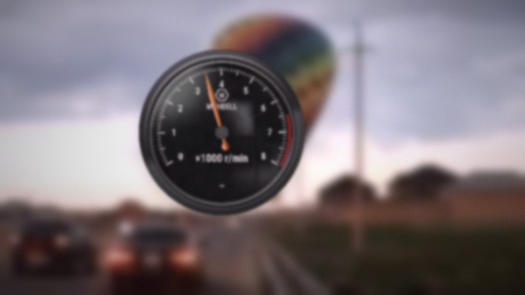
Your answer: 3500 rpm
